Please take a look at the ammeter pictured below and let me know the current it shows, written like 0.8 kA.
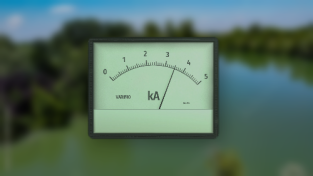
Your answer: 3.5 kA
